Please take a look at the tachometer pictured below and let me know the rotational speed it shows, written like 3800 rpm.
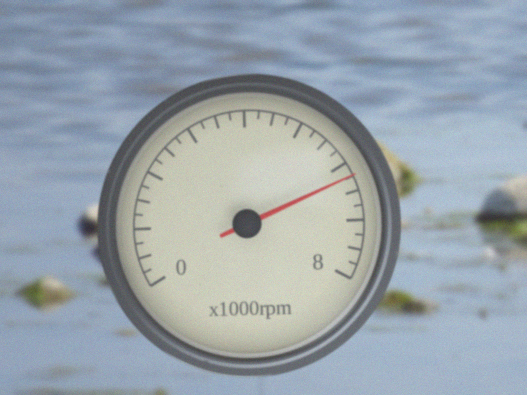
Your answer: 6250 rpm
